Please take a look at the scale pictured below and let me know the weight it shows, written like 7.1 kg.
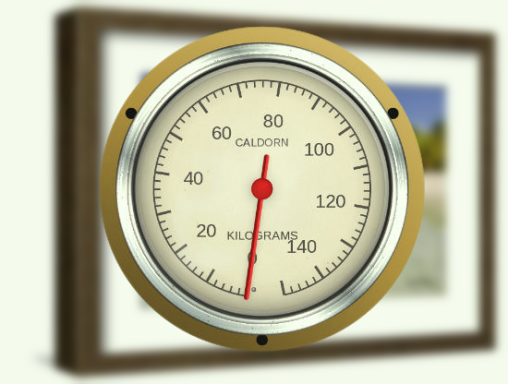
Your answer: 0 kg
